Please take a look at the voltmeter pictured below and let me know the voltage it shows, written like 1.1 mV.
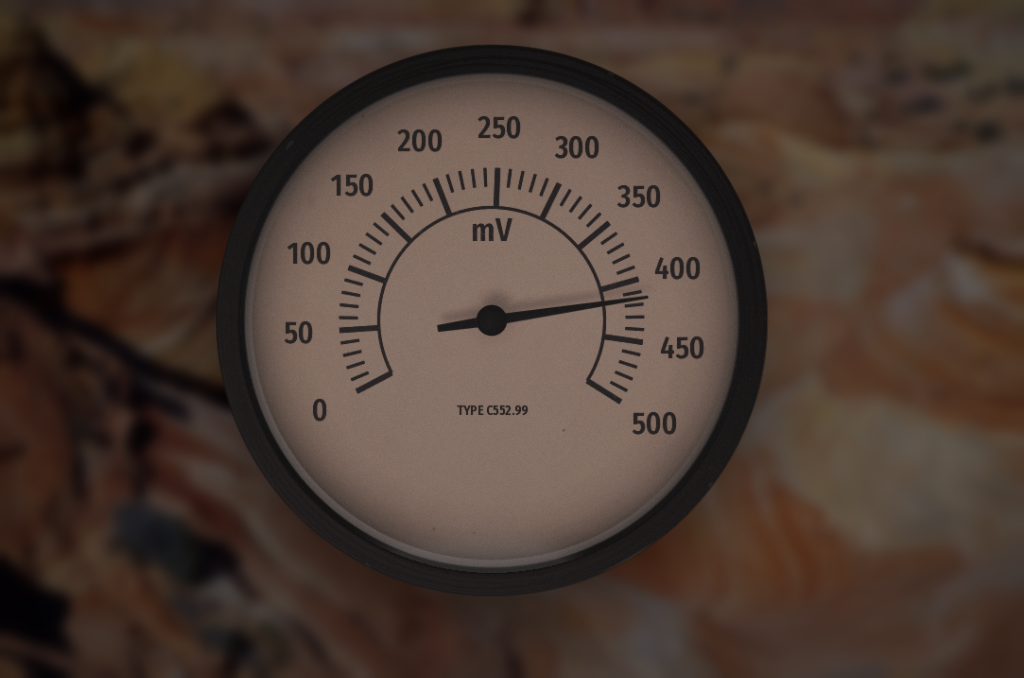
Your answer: 415 mV
